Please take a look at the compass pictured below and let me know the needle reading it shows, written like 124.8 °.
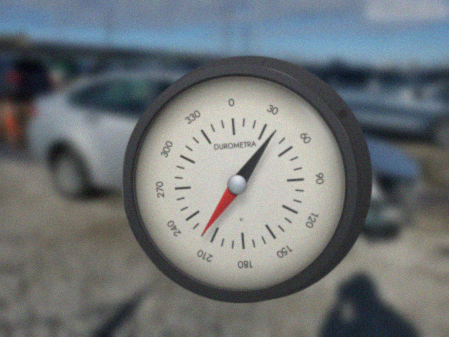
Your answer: 220 °
